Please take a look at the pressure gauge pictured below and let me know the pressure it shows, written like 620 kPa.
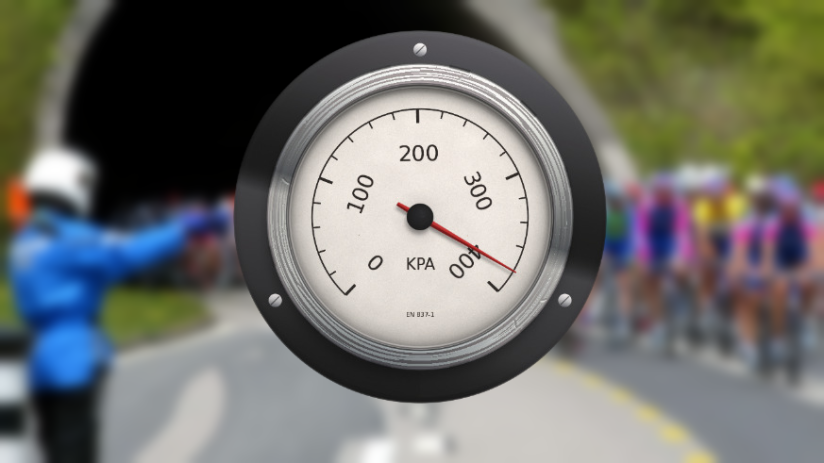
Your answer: 380 kPa
